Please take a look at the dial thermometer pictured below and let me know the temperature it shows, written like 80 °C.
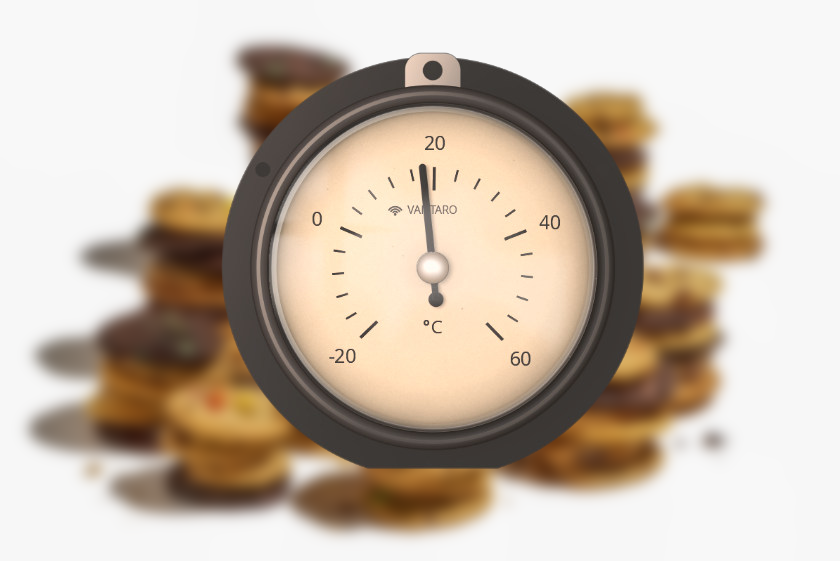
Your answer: 18 °C
